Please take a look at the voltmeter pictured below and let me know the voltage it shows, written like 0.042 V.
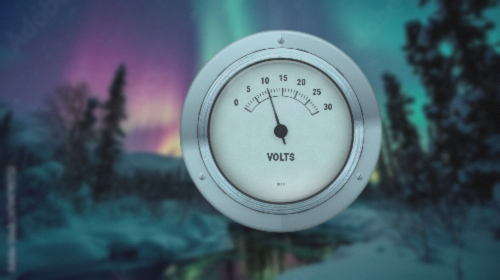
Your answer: 10 V
